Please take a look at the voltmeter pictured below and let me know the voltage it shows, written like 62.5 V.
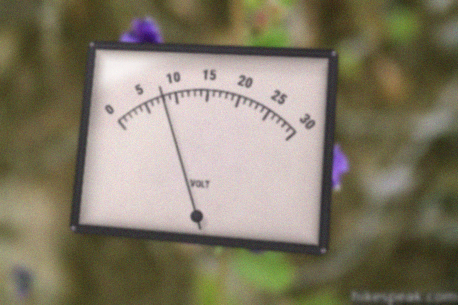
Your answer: 8 V
